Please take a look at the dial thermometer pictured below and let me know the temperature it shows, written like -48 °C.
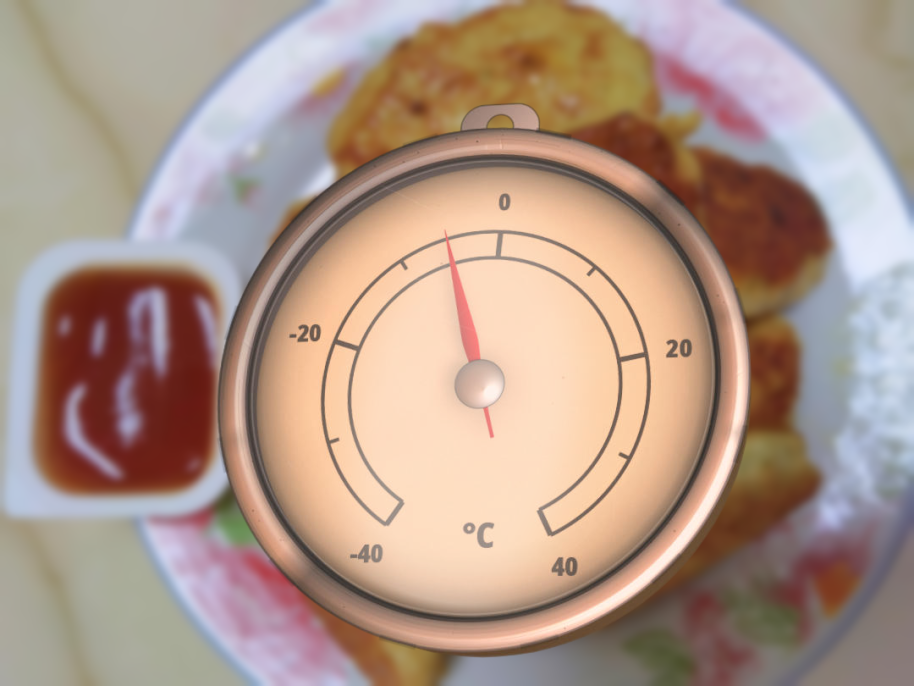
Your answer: -5 °C
